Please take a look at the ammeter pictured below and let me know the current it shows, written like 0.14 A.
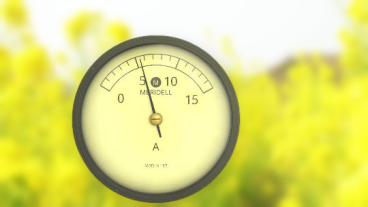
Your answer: 5.5 A
